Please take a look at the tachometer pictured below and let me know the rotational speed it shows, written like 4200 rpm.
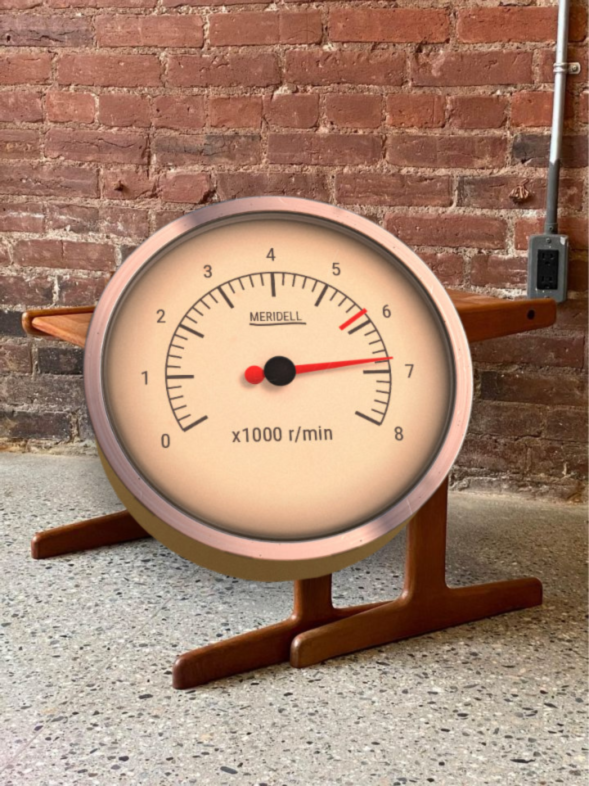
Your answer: 6800 rpm
